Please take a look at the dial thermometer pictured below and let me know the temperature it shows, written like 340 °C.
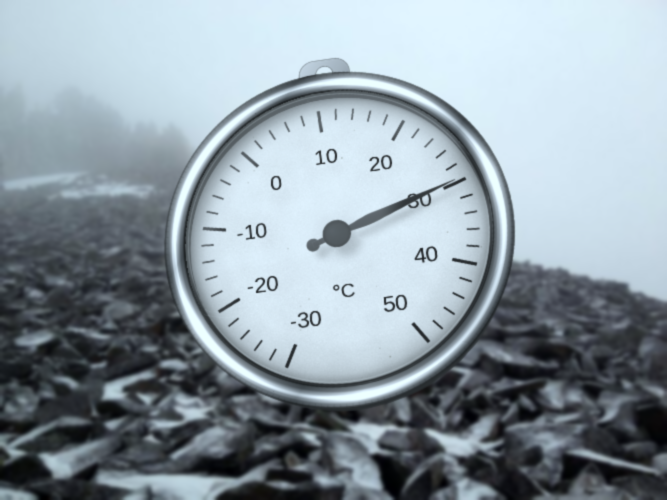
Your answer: 30 °C
